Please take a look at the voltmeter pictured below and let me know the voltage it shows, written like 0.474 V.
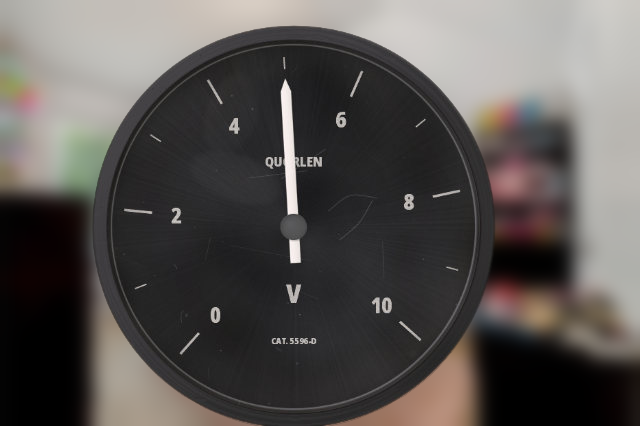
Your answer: 5 V
